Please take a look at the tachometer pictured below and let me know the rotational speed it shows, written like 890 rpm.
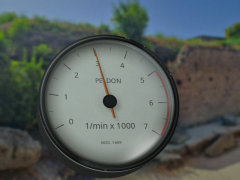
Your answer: 3000 rpm
